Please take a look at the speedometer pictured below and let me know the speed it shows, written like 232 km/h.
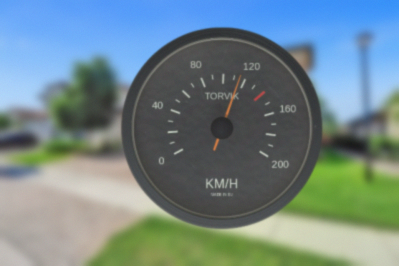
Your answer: 115 km/h
